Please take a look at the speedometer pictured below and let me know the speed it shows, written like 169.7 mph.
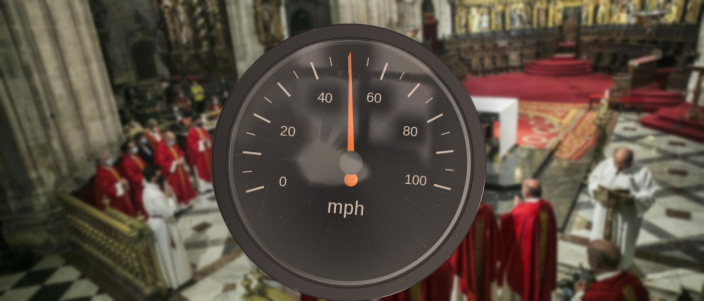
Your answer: 50 mph
